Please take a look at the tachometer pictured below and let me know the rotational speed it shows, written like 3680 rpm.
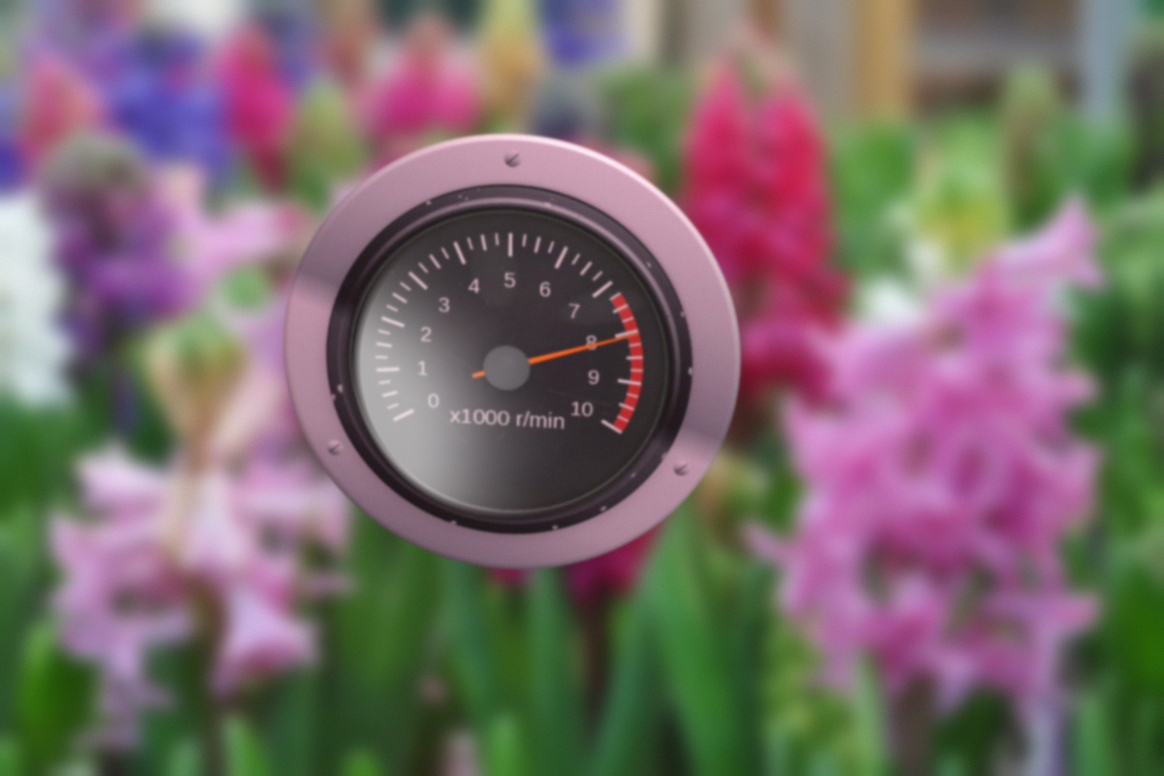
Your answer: 8000 rpm
